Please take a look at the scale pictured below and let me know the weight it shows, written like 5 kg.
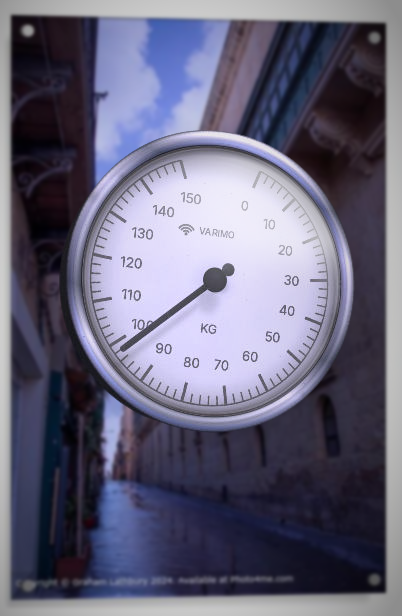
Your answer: 98 kg
